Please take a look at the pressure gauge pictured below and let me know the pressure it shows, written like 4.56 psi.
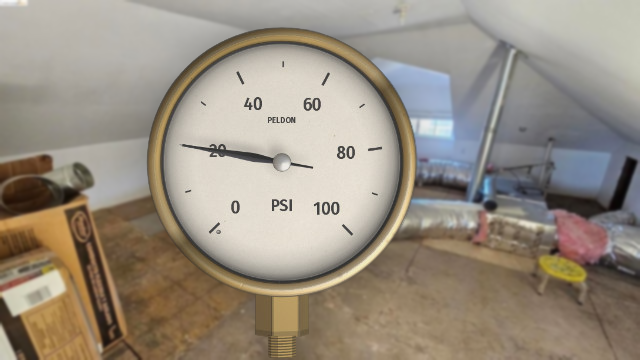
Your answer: 20 psi
